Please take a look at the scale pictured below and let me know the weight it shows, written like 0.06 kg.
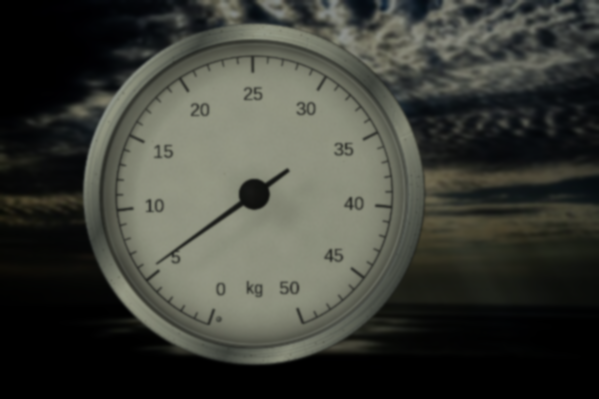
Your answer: 5.5 kg
